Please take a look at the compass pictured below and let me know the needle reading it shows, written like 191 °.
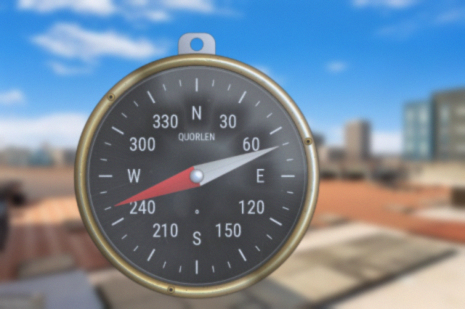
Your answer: 250 °
